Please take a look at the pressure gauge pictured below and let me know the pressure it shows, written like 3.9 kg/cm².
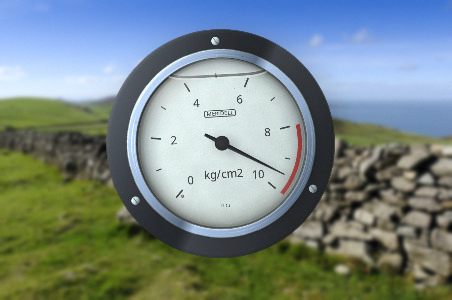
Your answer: 9.5 kg/cm²
